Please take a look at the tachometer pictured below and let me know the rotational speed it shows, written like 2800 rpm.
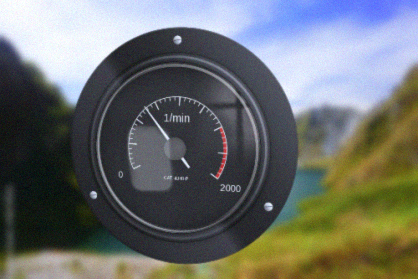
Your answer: 650 rpm
